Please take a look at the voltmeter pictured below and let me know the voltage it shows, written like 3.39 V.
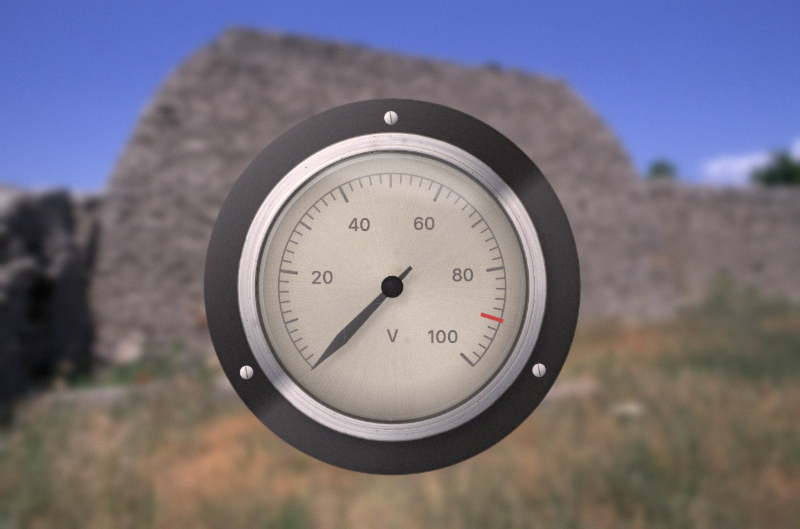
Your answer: 0 V
